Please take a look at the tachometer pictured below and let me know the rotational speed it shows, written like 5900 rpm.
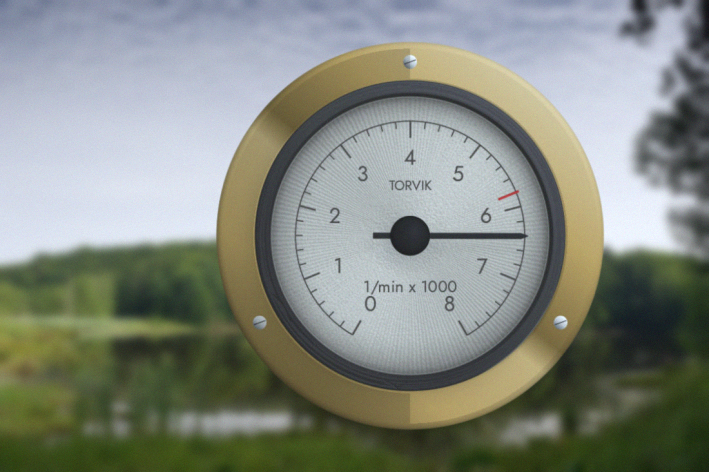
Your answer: 6400 rpm
